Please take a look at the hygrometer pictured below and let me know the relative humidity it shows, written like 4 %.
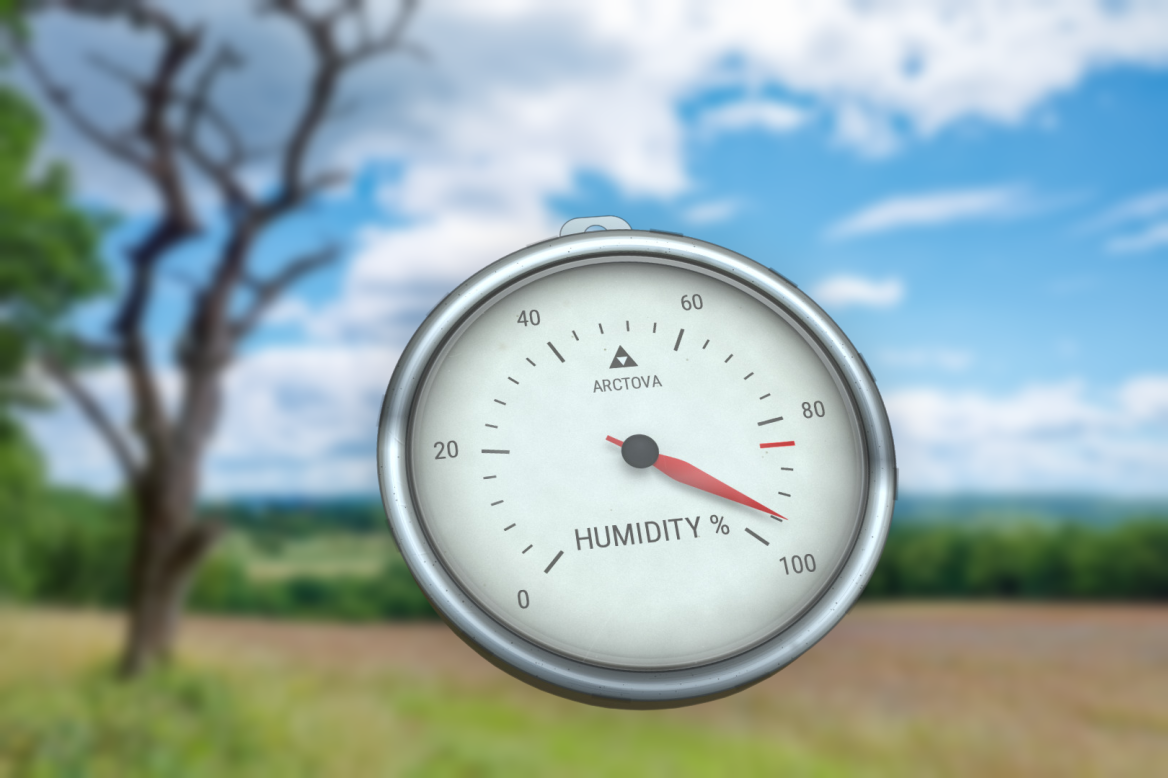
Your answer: 96 %
